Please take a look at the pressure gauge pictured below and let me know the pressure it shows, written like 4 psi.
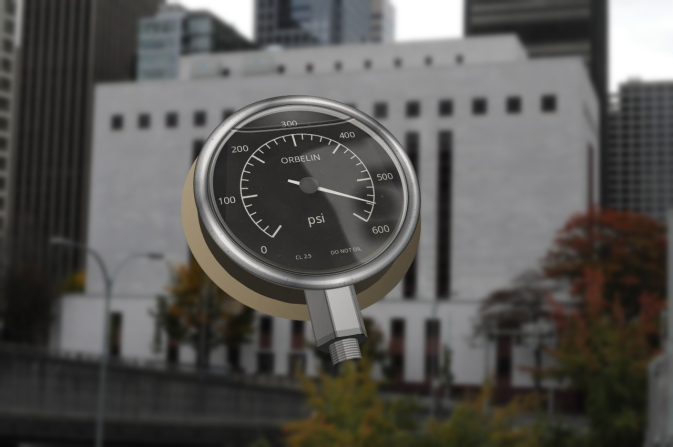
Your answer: 560 psi
